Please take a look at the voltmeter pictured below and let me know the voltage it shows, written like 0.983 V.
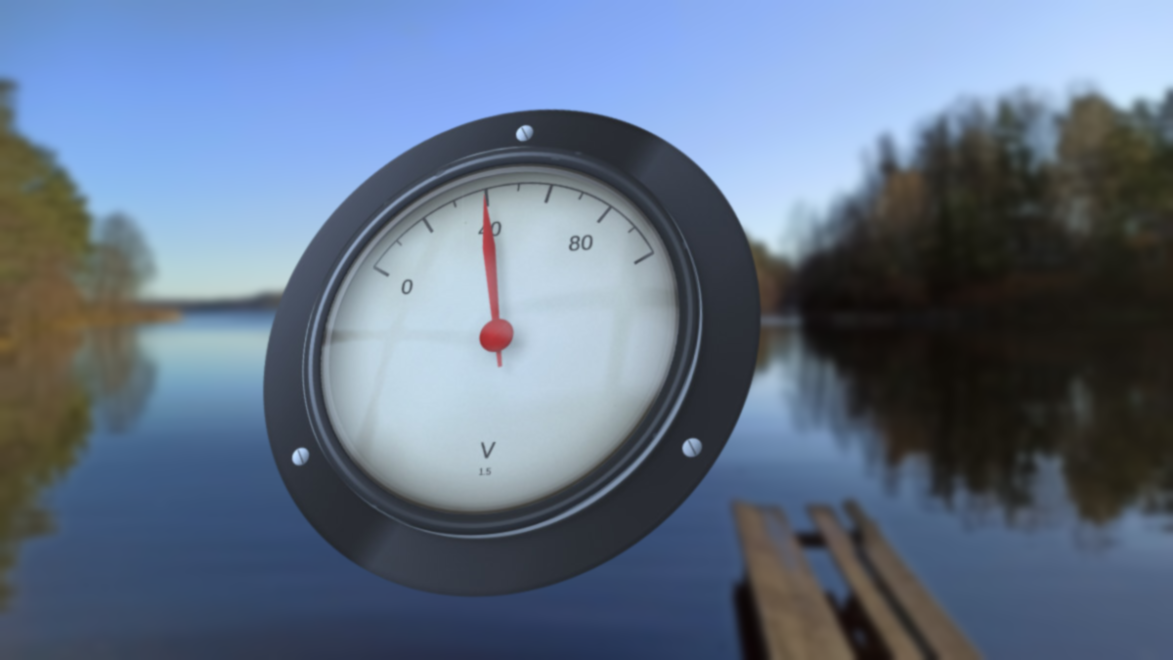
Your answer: 40 V
